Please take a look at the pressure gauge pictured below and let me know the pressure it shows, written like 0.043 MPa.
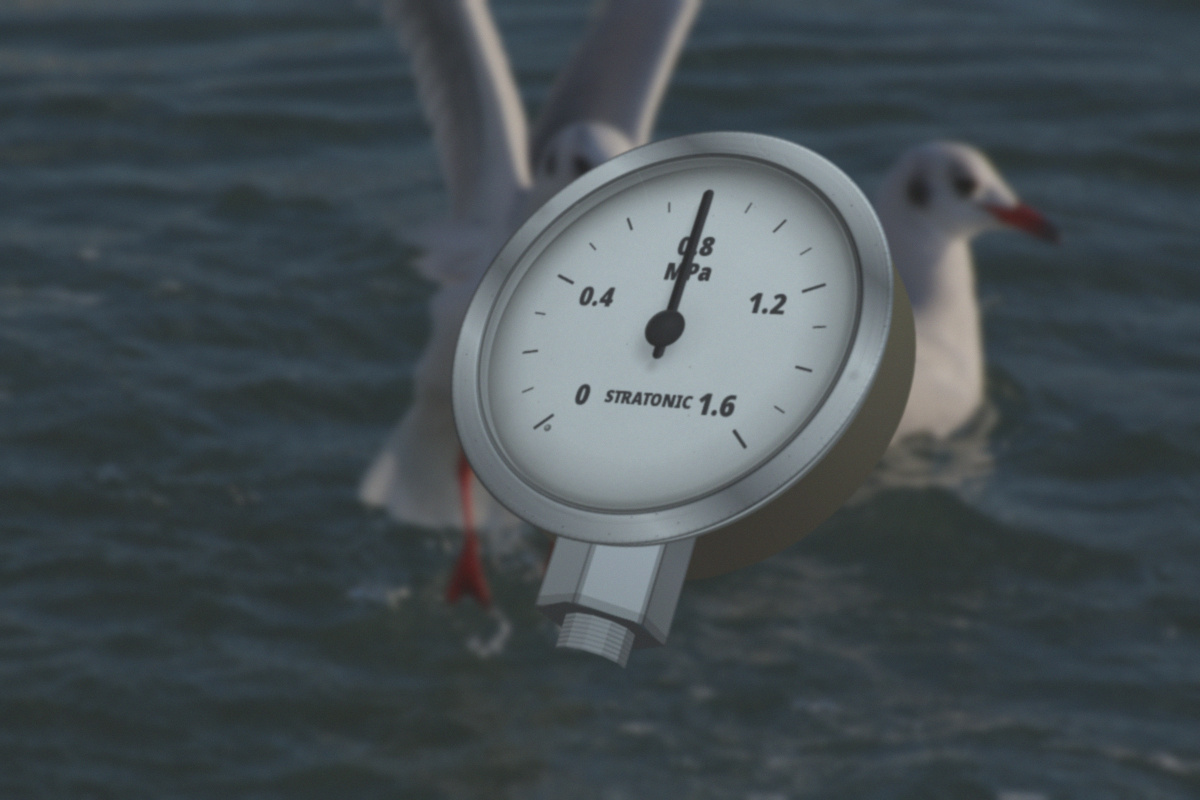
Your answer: 0.8 MPa
